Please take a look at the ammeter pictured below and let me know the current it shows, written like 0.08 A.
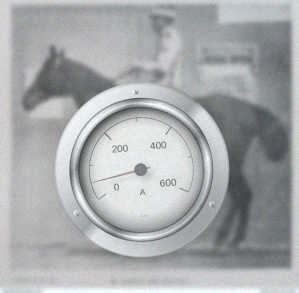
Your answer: 50 A
